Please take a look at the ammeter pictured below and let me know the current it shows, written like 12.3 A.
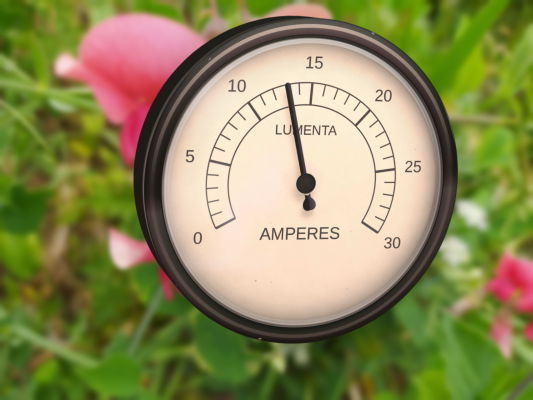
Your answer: 13 A
